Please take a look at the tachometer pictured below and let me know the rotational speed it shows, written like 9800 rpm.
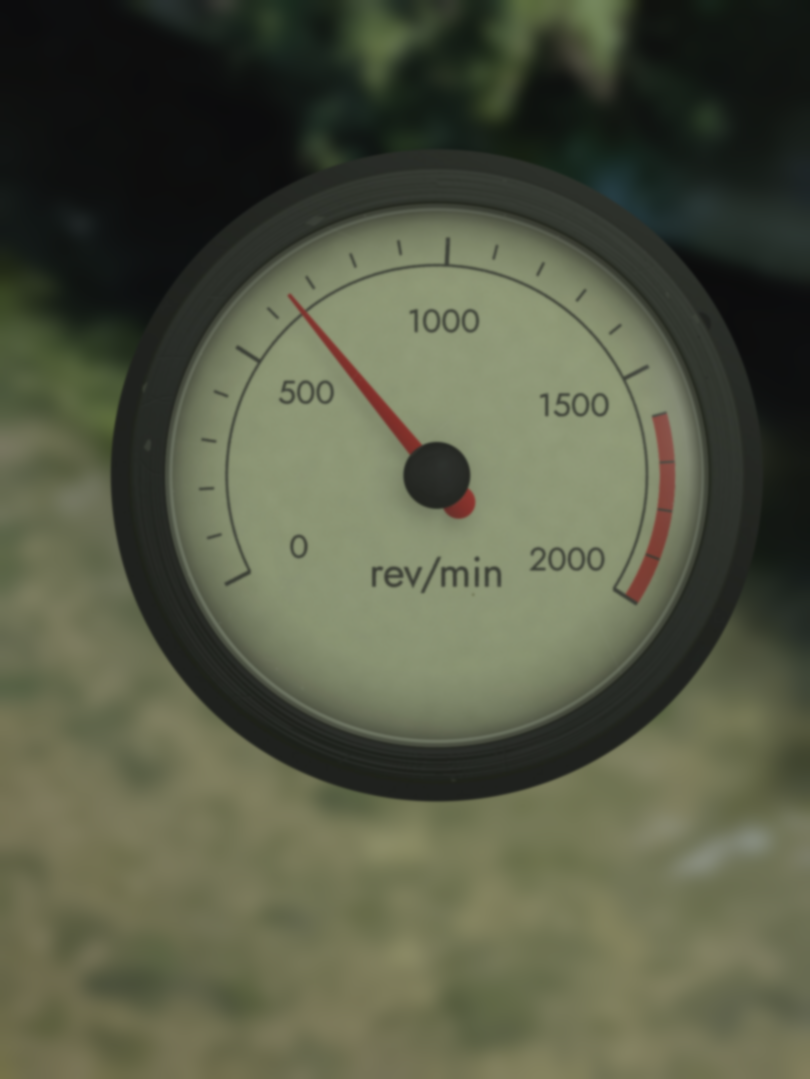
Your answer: 650 rpm
